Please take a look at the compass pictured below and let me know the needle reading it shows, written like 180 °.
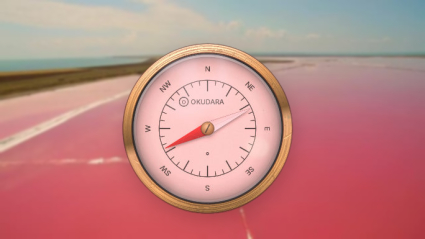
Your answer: 245 °
